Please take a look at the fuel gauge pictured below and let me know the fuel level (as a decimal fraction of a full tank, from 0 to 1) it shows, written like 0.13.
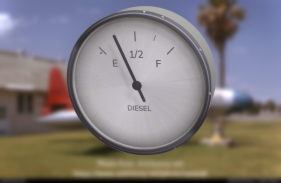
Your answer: 0.25
